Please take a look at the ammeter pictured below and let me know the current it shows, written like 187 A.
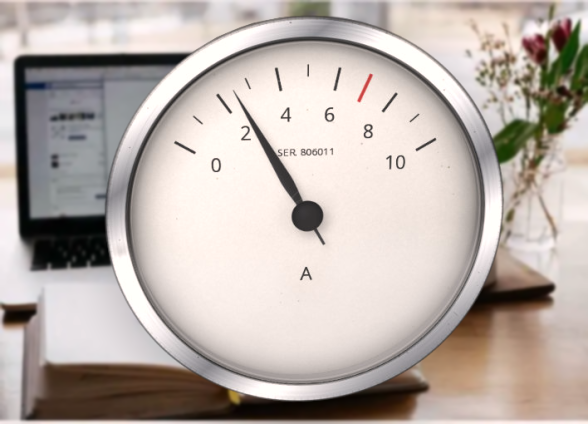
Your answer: 2.5 A
